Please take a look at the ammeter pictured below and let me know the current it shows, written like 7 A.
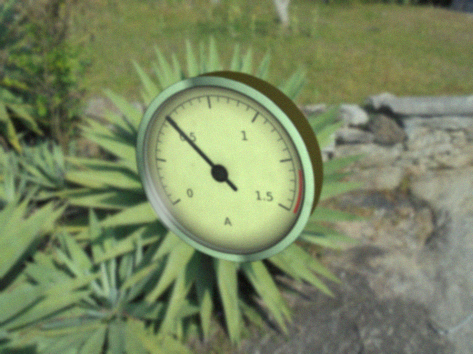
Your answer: 0.5 A
